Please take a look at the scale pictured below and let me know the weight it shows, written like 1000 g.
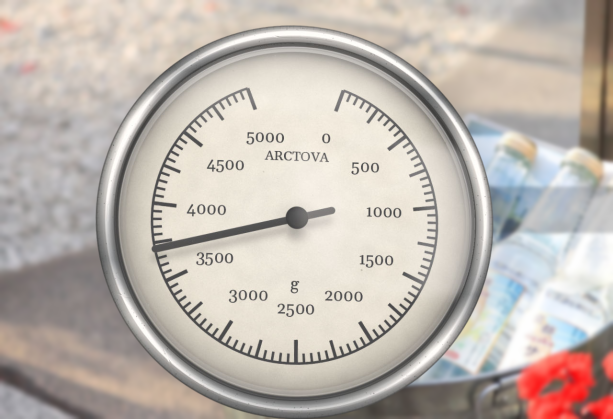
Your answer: 3700 g
